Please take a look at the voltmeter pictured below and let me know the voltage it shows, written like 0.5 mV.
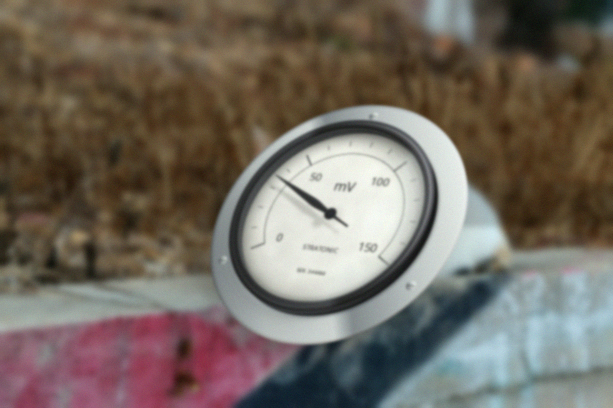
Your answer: 35 mV
